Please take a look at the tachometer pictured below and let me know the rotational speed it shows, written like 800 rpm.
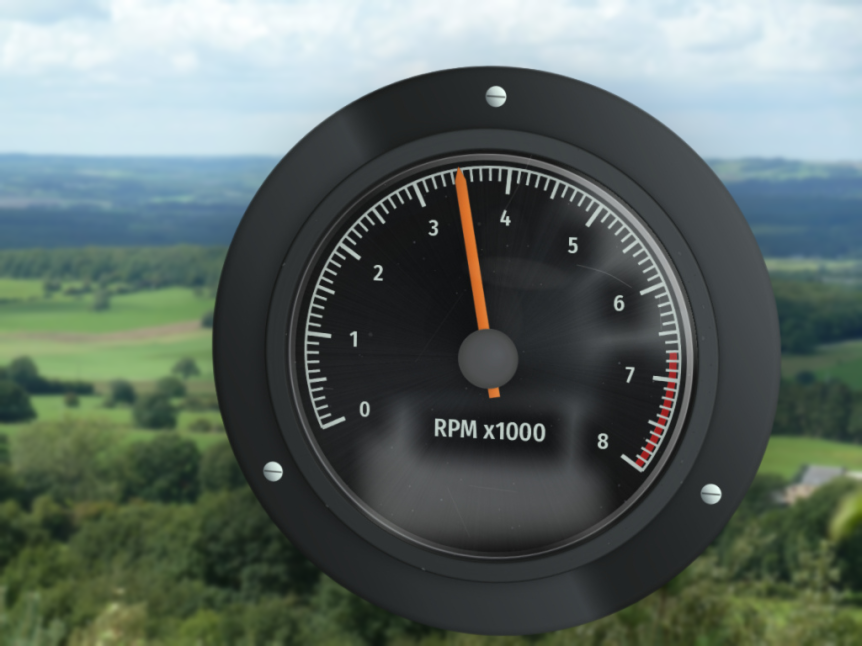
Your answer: 3500 rpm
